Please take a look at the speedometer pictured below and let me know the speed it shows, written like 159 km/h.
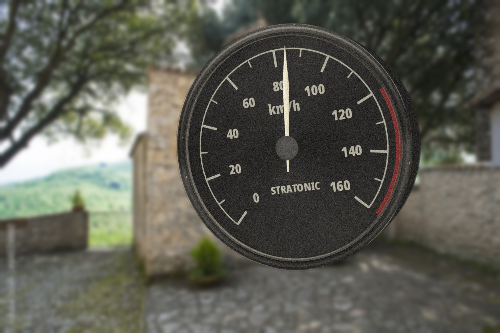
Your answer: 85 km/h
